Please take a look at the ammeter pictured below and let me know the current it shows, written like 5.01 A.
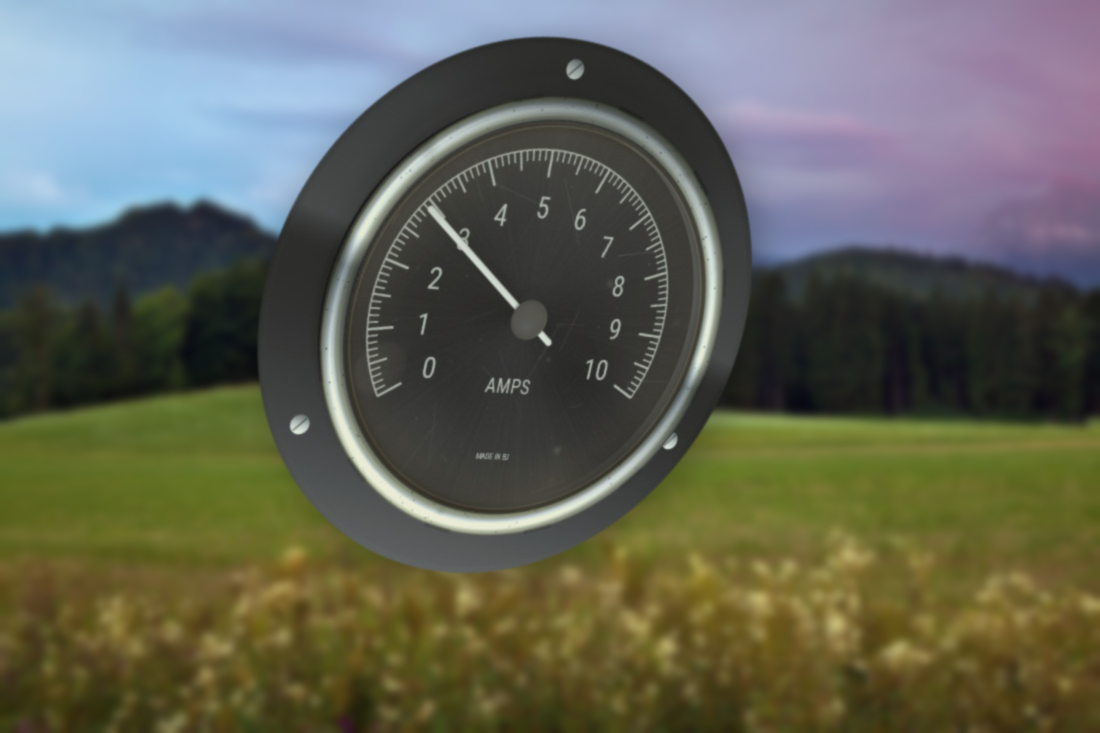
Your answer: 2.9 A
